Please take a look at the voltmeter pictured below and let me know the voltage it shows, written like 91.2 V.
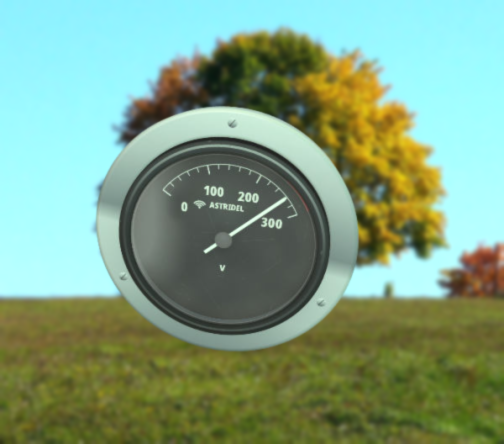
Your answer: 260 V
